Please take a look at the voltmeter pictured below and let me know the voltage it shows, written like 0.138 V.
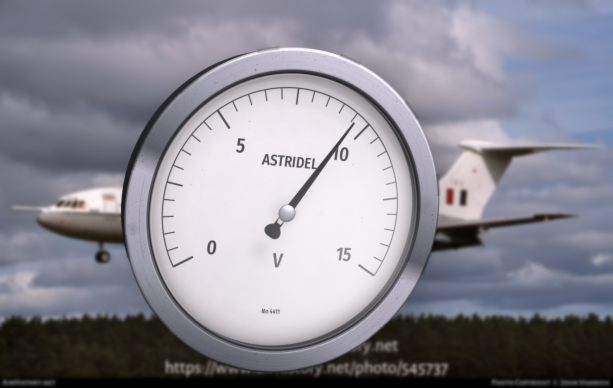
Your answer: 9.5 V
